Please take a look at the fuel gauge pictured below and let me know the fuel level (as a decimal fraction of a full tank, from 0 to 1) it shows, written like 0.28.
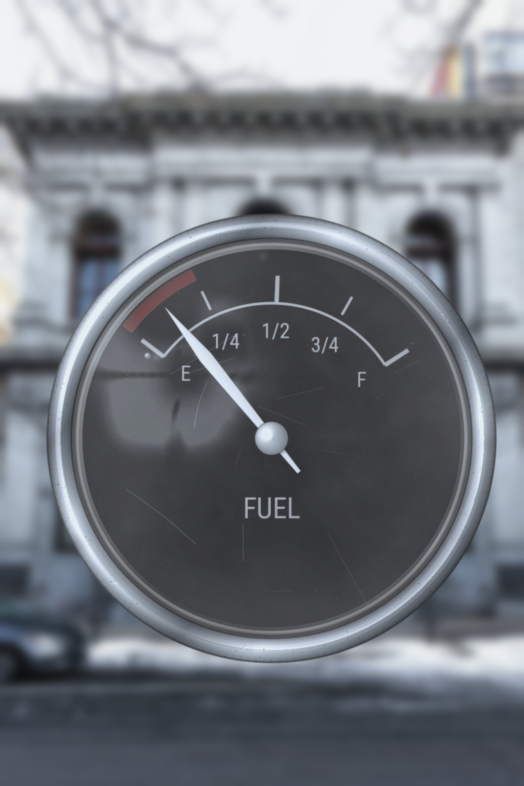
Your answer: 0.125
